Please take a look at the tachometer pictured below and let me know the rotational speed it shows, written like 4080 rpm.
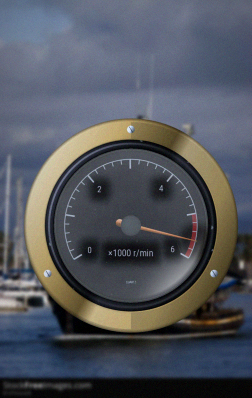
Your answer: 5600 rpm
